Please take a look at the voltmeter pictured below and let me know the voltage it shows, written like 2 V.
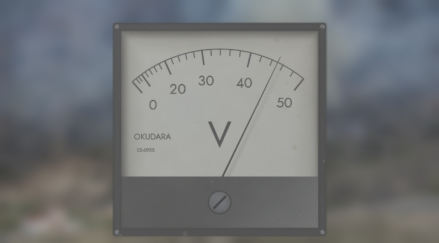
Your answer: 45 V
